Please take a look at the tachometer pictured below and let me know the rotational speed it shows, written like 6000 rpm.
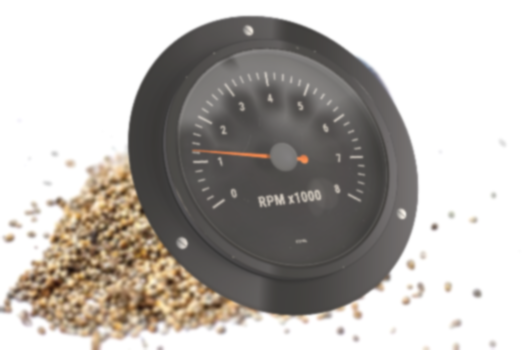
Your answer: 1200 rpm
